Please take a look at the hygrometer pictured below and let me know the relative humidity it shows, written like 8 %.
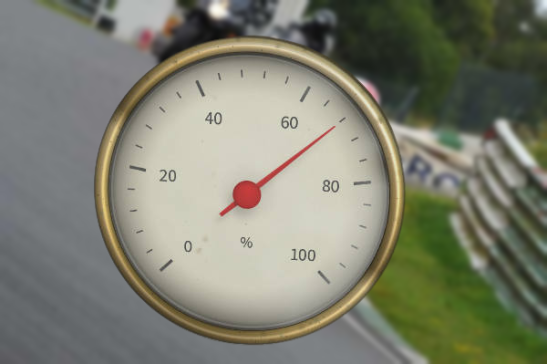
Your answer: 68 %
